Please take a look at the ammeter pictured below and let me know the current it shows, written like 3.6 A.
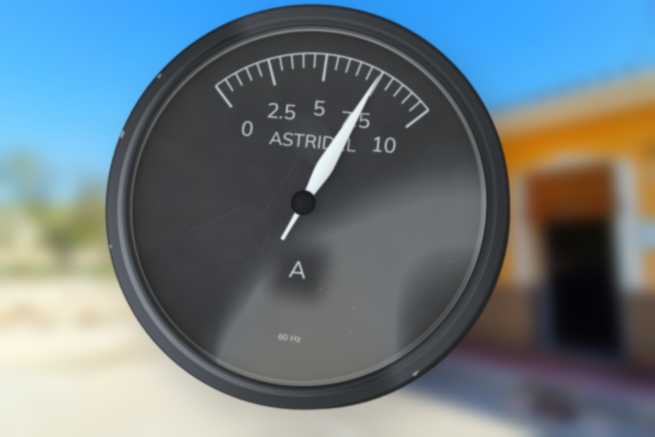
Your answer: 7.5 A
